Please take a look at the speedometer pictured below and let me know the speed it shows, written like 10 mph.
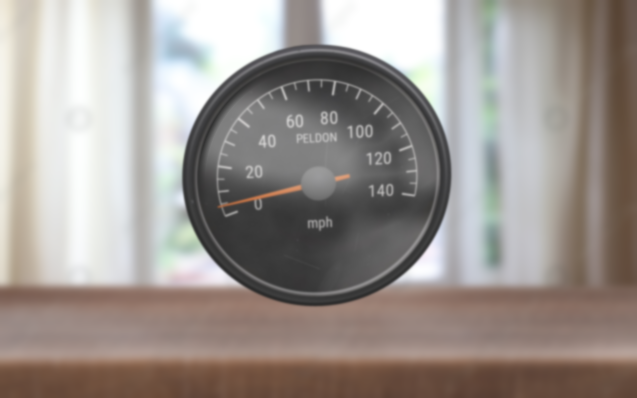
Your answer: 5 mph
